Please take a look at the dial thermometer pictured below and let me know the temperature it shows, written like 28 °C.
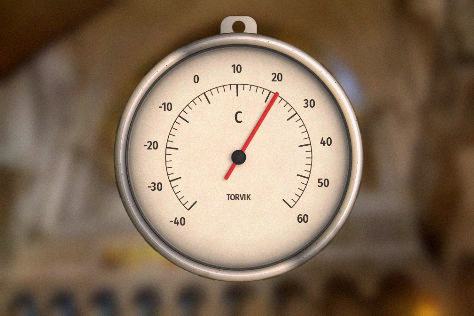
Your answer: 22 °C
